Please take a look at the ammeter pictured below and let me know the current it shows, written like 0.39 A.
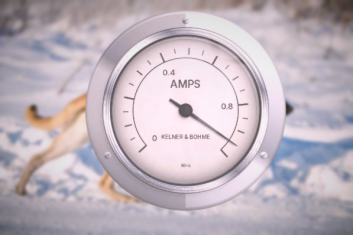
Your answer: 0.95 A
